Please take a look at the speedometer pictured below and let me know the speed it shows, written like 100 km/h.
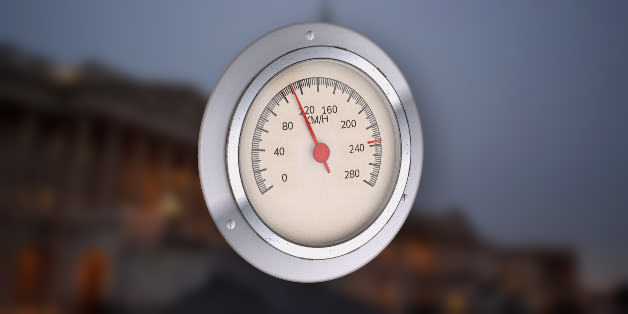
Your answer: 110 km/h
